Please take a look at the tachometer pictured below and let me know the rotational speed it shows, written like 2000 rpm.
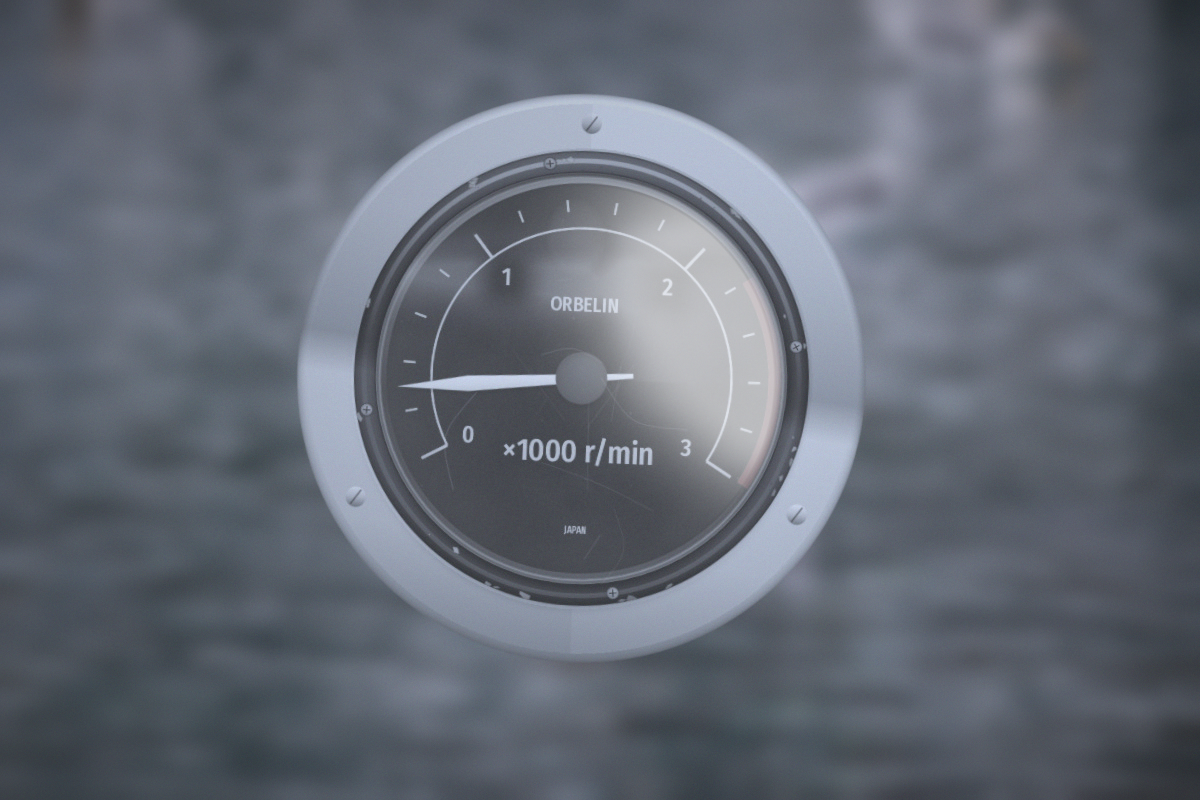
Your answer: 300 rpm
